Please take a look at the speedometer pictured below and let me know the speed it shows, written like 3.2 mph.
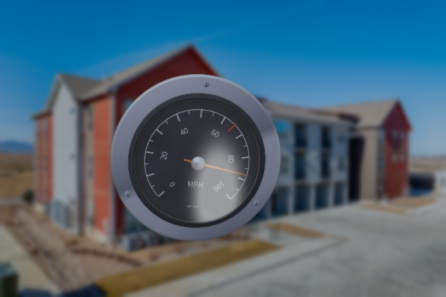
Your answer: 87.5 mph
